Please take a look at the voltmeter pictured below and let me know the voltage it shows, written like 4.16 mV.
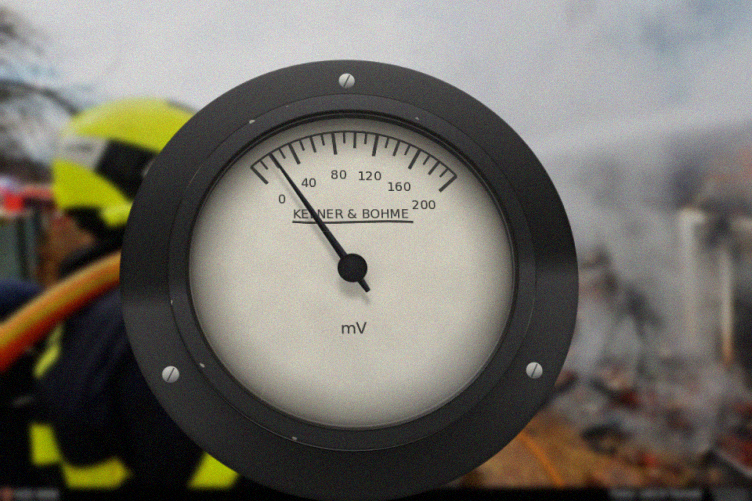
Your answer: 20 mV
